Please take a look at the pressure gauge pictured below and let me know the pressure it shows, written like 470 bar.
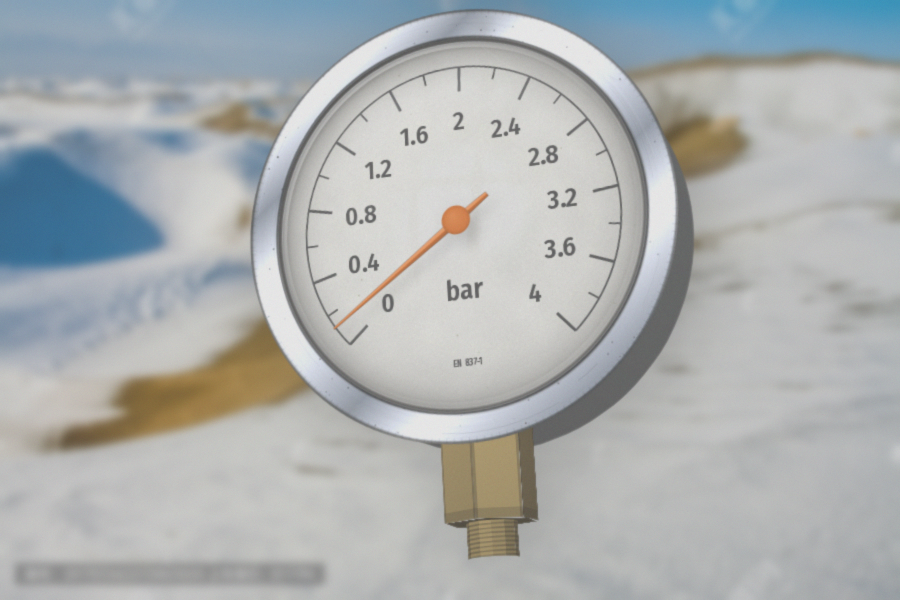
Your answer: 0.1 bar
